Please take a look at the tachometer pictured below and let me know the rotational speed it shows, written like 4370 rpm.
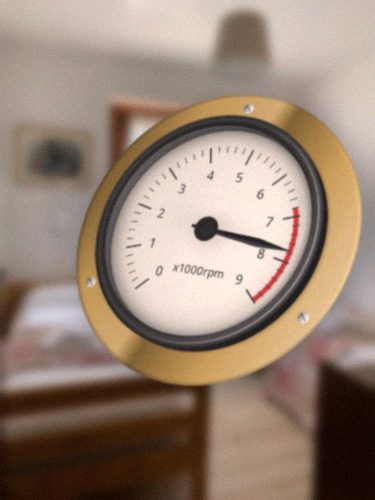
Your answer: 7800 rpm
